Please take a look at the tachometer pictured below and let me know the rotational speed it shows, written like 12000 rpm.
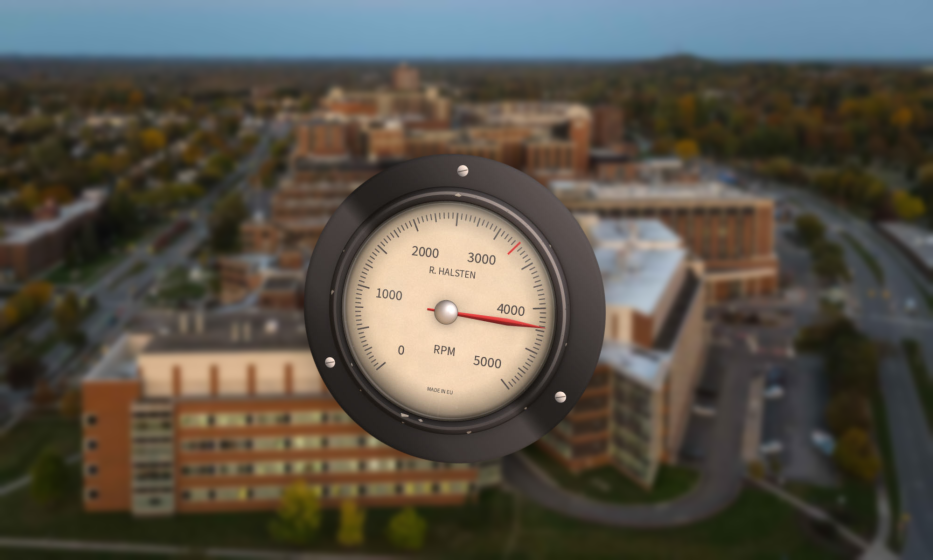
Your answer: 4200 rpm
